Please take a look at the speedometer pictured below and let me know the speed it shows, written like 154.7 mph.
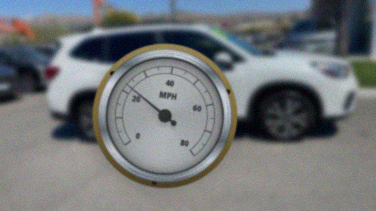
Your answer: 22.5 mph
